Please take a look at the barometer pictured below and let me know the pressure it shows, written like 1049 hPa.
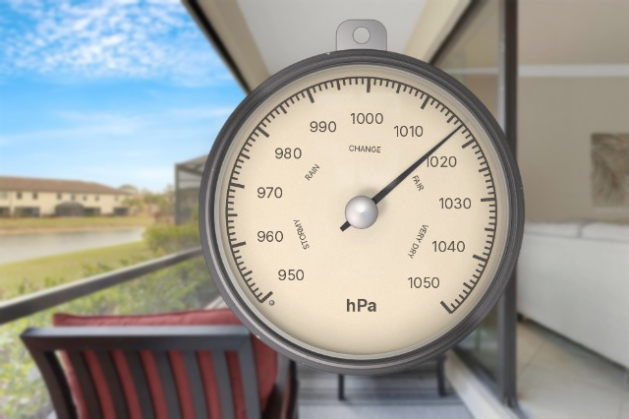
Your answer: 1017 hPa
